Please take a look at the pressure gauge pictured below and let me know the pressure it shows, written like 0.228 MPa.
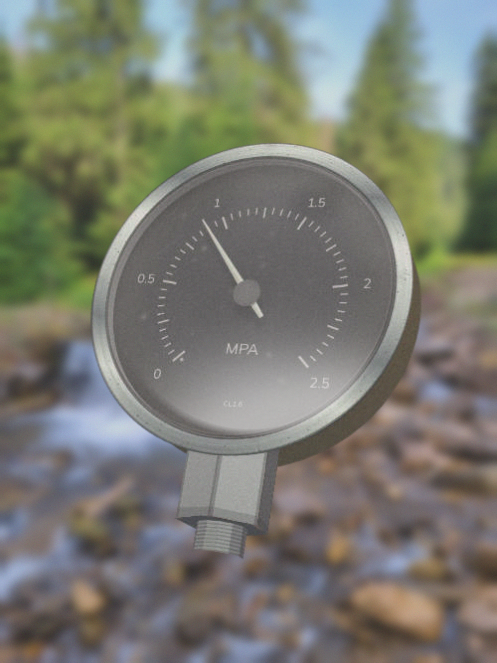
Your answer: 0.9 MPa
